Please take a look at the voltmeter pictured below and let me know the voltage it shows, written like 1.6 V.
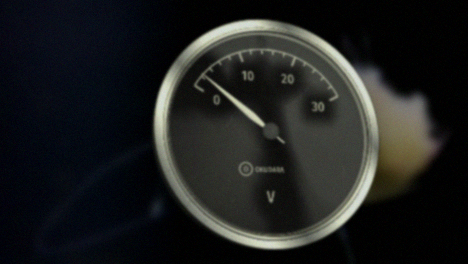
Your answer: 2 V
